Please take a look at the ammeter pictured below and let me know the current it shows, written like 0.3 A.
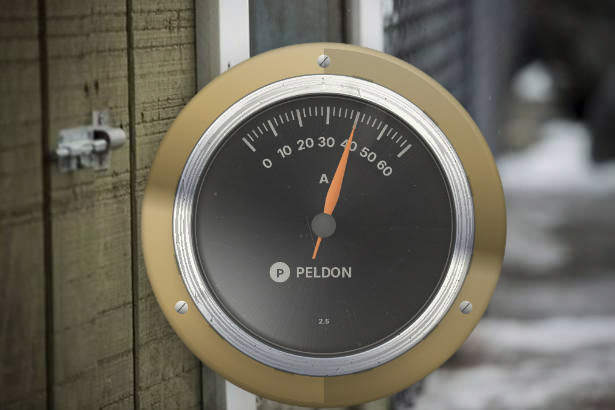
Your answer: 40 A
